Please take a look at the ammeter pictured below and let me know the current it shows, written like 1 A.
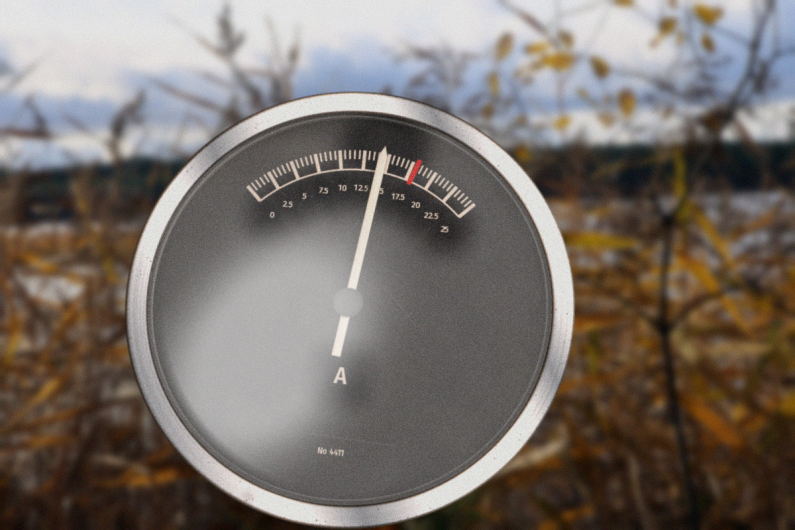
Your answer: 14.5 A
